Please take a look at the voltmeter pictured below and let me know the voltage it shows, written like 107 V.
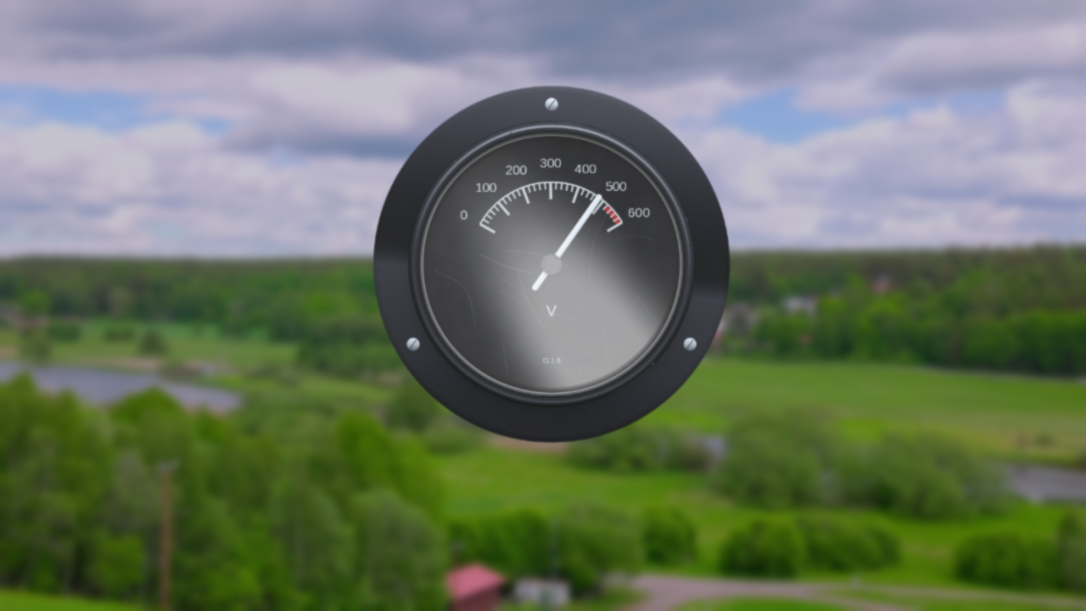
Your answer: 480 V
